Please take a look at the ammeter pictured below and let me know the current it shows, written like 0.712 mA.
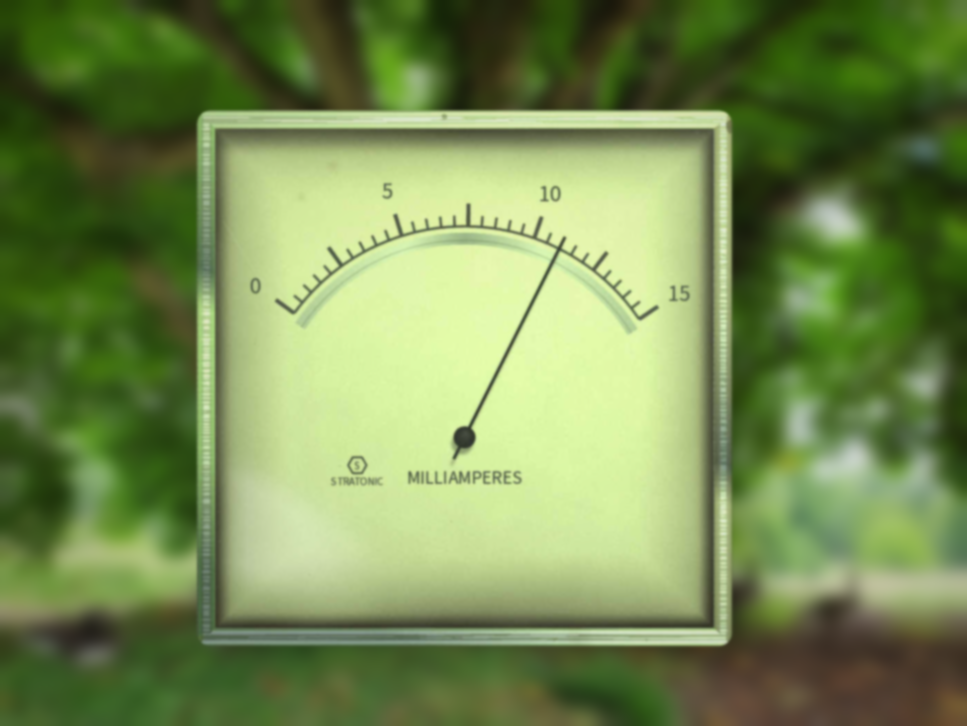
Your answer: 11 mA
